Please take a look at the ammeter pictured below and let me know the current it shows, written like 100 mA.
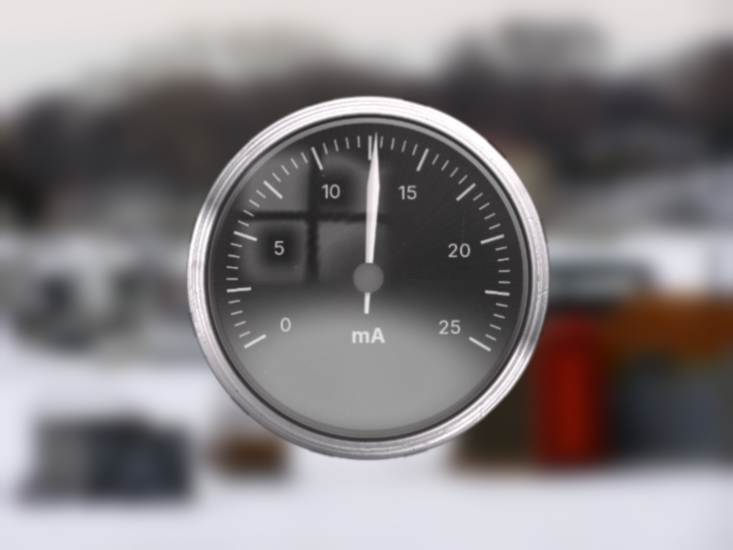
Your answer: 12.75 mA
